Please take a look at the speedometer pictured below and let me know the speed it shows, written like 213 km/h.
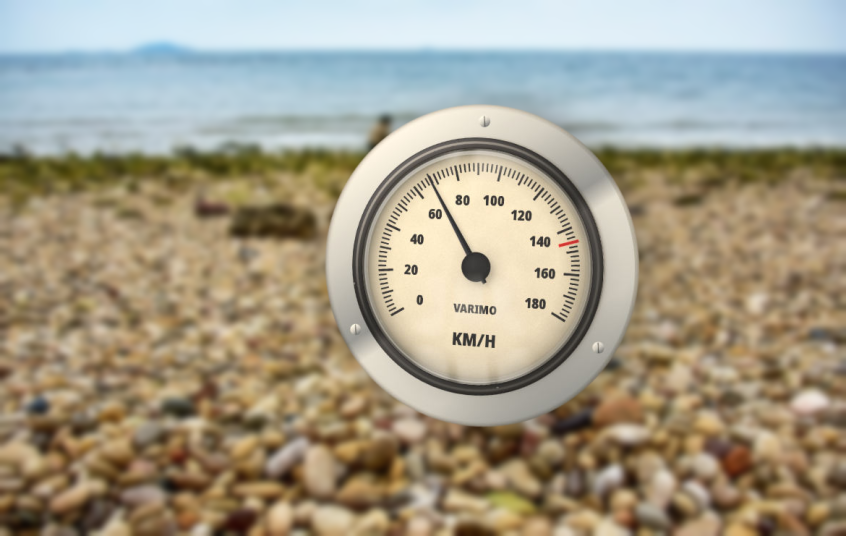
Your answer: 68 km/h
